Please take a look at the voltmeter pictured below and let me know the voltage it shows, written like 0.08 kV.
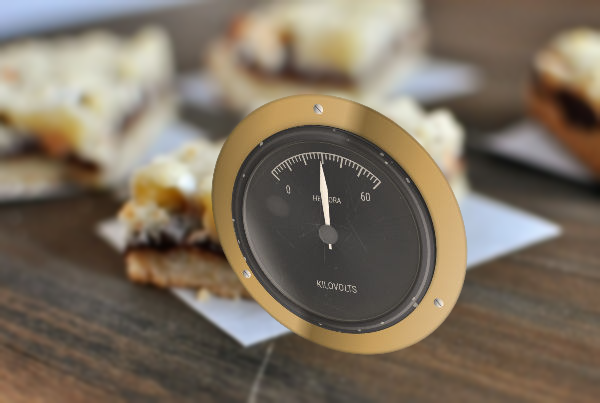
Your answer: 30 kV
